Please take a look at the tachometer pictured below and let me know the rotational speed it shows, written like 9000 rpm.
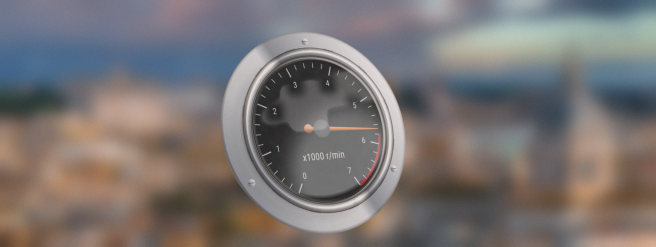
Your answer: 5700 rpm
